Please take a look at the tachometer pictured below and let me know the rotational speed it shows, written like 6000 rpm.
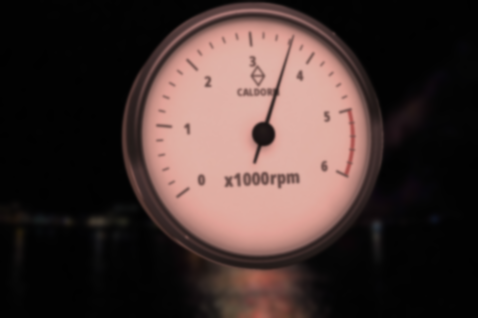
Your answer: 3600 rpm
